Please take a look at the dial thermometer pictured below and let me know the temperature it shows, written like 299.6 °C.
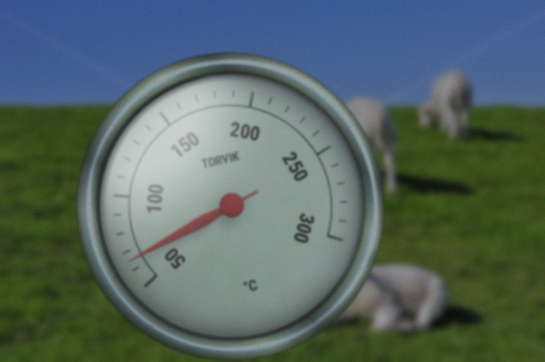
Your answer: 65 °C
